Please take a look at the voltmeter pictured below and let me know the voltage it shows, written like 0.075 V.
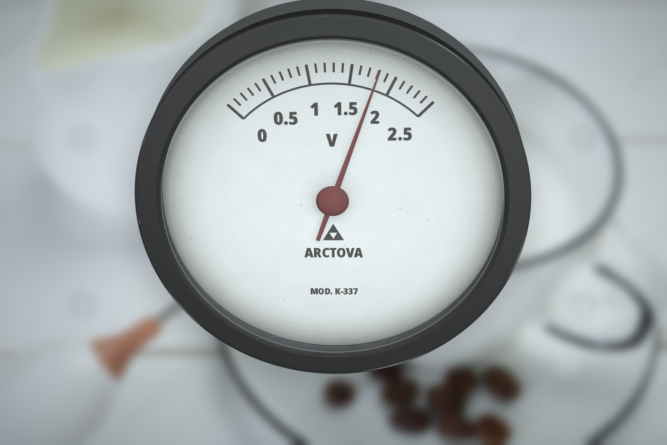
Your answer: 1.8 V
